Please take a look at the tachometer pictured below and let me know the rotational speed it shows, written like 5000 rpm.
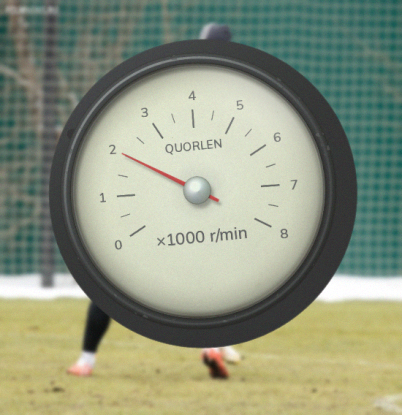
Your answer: 2000 rpm
